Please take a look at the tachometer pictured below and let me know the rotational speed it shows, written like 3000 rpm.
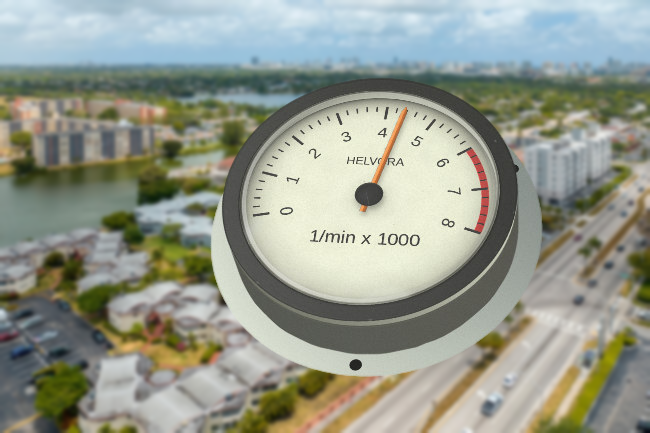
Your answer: 4400 rpm
